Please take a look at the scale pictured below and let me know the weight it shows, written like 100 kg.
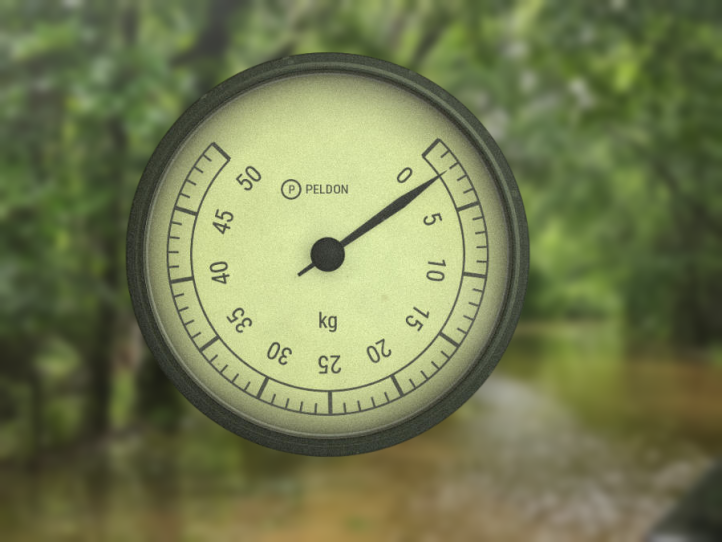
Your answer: 2 kg
